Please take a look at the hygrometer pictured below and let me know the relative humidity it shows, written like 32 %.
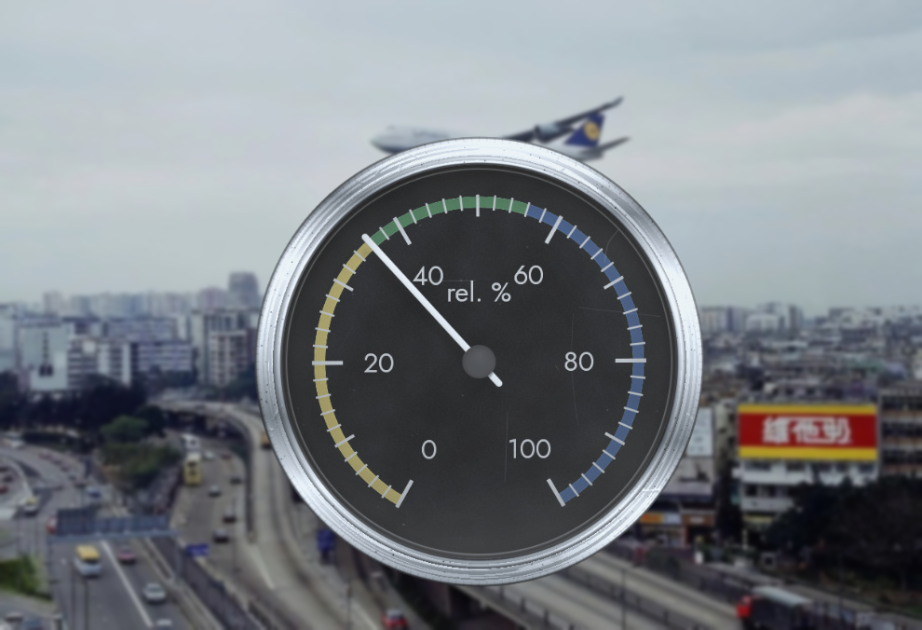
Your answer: 36 %
